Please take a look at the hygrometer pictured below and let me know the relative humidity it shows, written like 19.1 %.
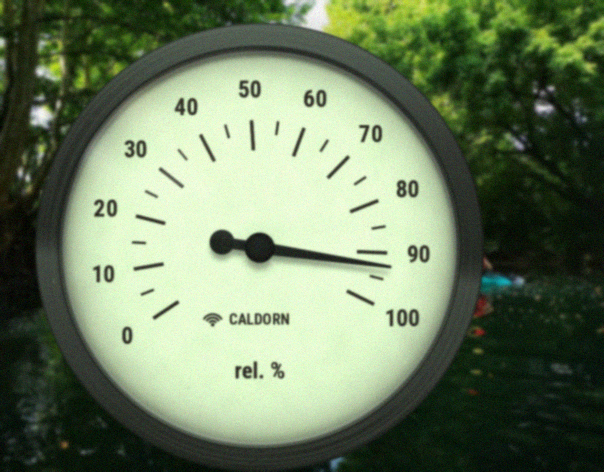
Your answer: 92.5 %
